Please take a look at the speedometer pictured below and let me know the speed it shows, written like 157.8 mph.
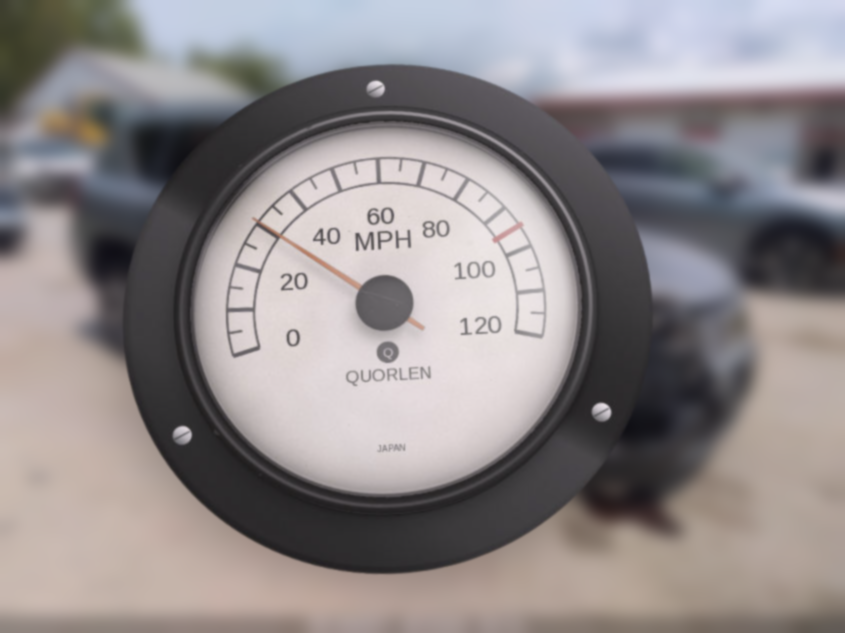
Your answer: 30 mph
